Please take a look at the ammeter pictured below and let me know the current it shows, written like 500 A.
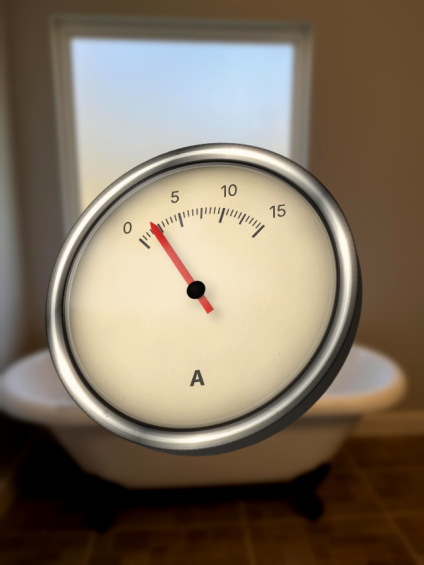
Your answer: 2 A
